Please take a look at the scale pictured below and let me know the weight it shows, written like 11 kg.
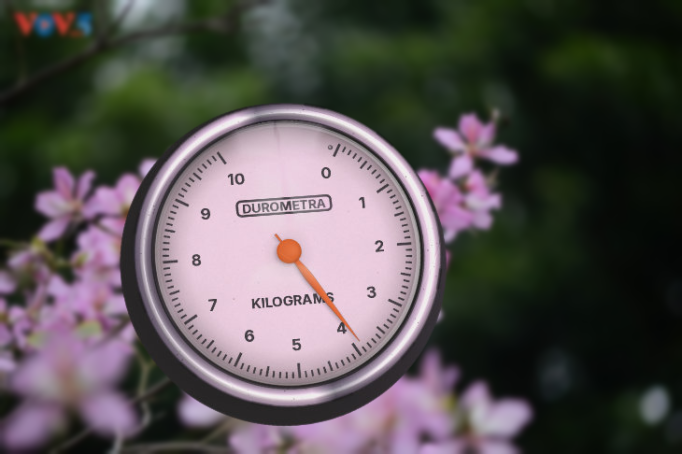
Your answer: 3.9 kg
